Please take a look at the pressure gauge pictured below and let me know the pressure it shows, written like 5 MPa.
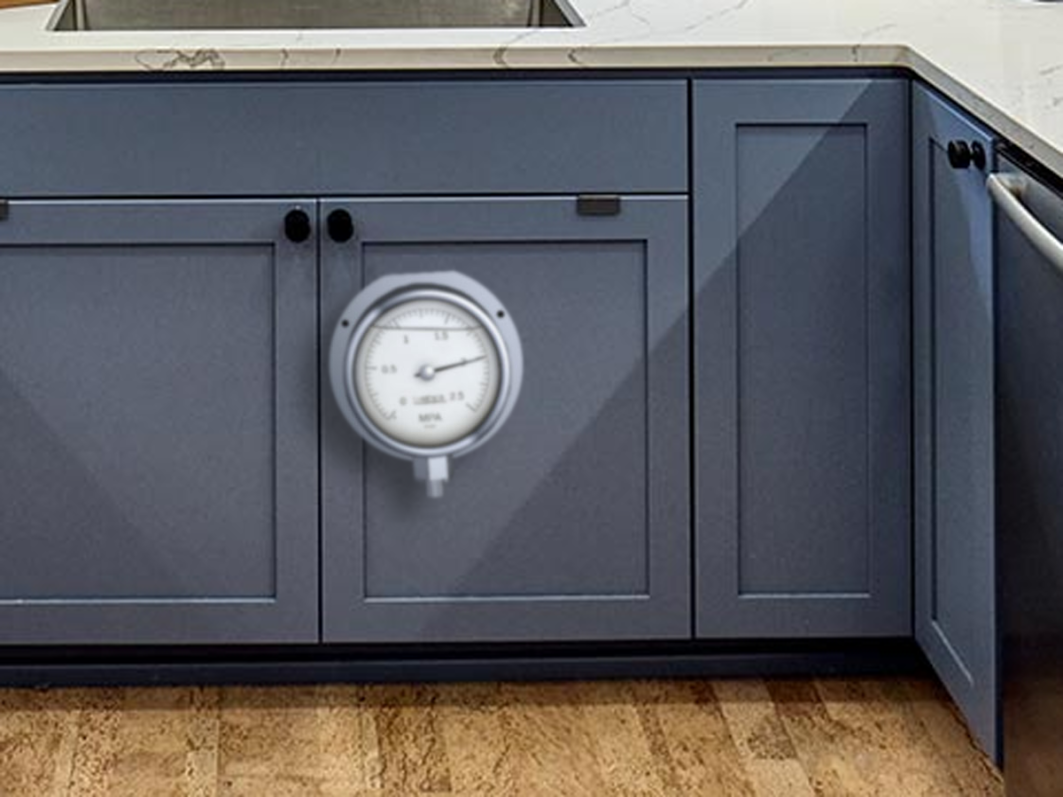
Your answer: 2 MPa
